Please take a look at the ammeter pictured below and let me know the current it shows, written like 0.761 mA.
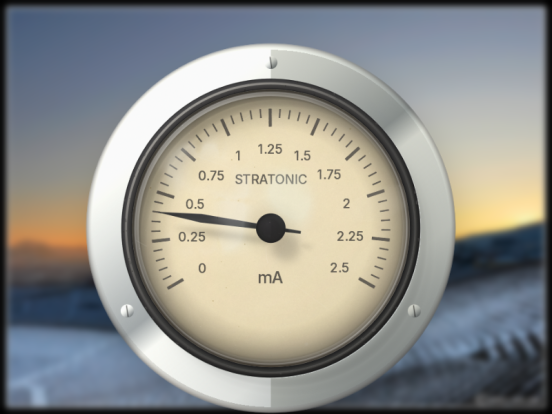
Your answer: 0.4 mA
